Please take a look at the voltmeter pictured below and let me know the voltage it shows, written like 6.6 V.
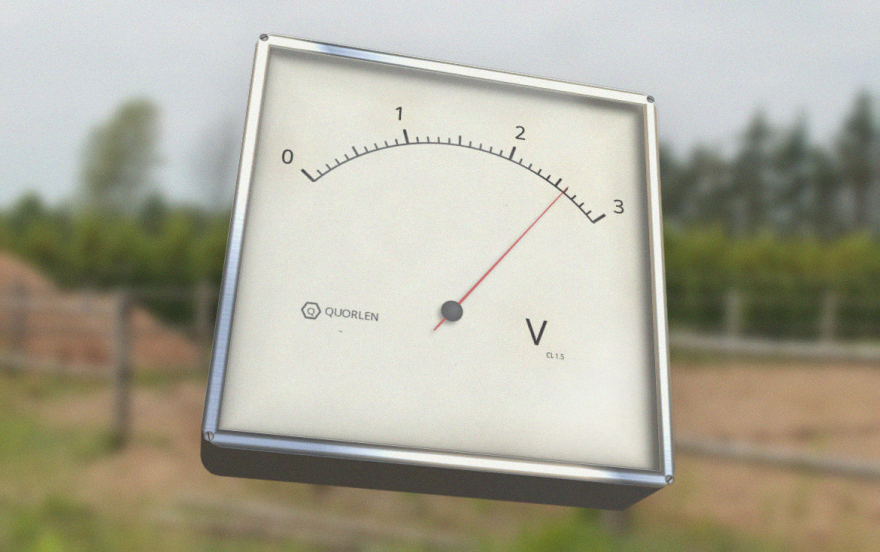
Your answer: 2.6 V
